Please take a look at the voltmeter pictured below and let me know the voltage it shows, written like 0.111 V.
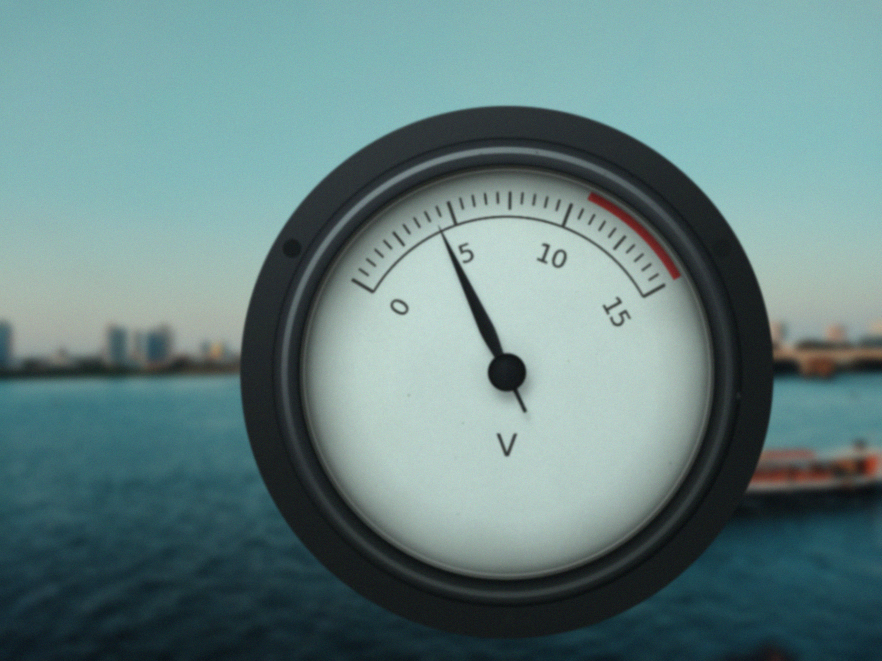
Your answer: 4.25 V
